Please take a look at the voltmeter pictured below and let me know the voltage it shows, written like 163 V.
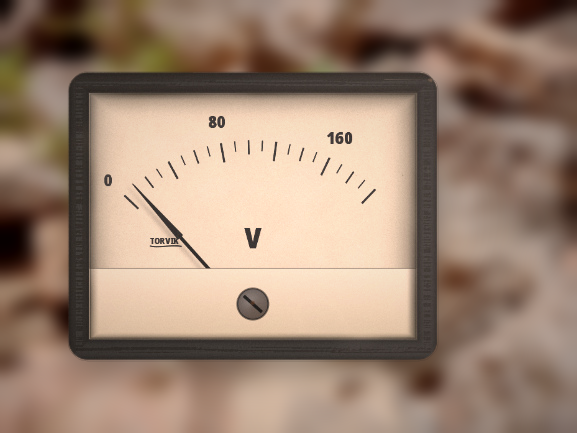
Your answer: 10 V
